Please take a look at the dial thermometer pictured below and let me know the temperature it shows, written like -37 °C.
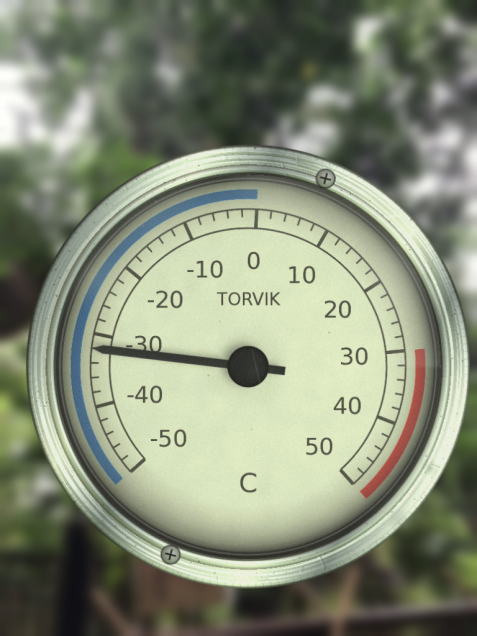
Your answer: -32 °C
